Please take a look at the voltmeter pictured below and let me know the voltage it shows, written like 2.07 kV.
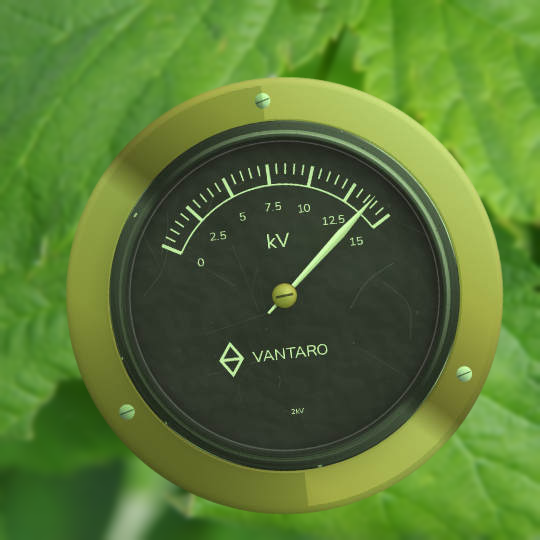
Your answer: 13.75 kV
